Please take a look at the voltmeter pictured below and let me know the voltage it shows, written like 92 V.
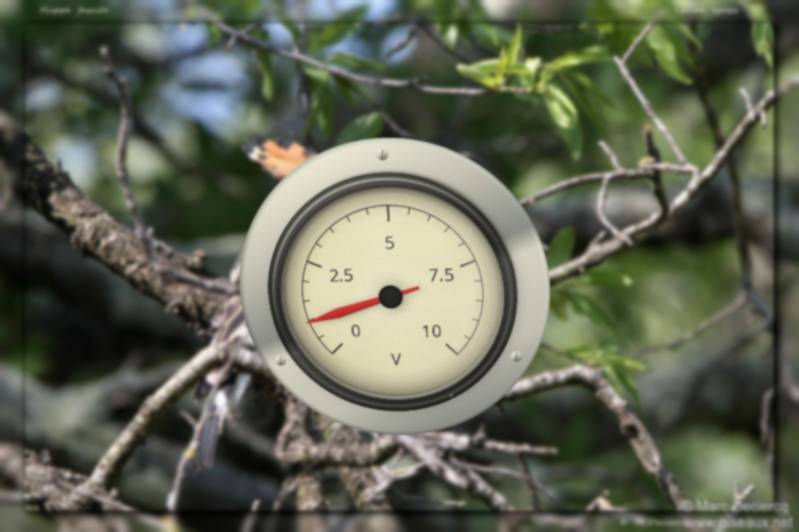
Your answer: 1 V
